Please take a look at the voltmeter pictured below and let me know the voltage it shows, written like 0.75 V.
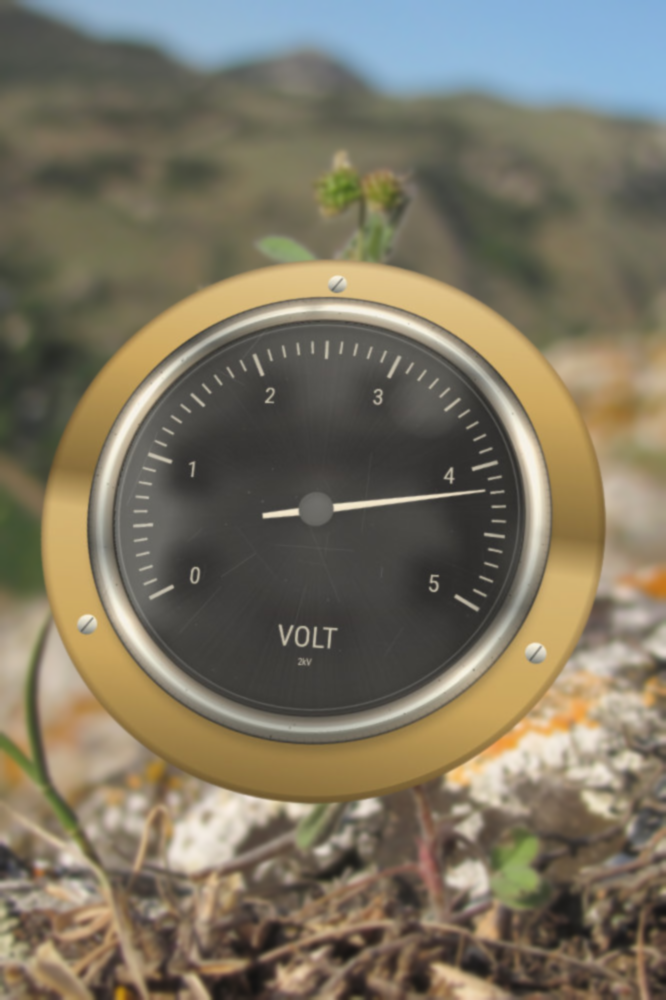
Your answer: 4.2 V
